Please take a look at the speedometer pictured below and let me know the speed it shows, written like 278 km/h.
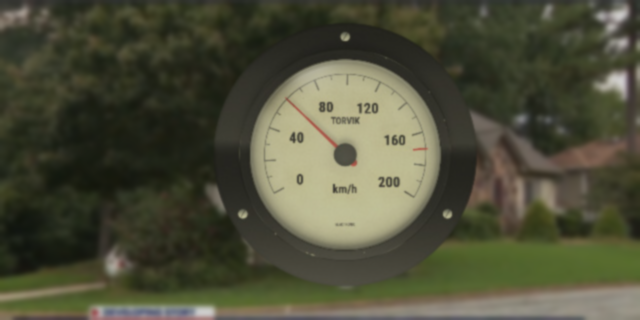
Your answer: 60 km/h
